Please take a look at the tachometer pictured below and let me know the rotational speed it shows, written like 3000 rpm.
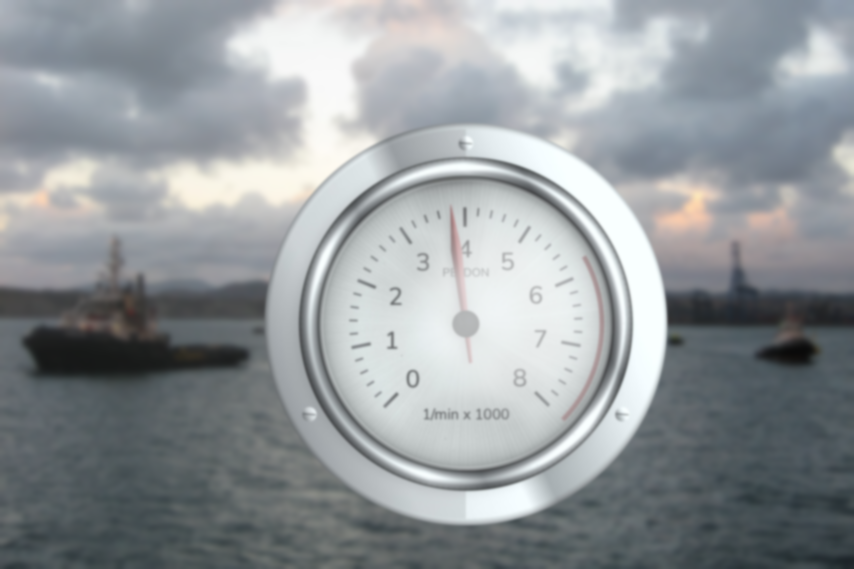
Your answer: 3800 rpm
